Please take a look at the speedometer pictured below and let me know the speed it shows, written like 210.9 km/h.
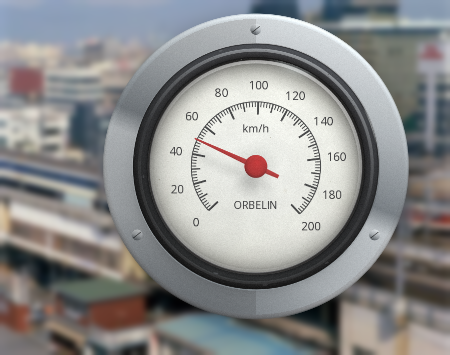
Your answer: 50 km/h
